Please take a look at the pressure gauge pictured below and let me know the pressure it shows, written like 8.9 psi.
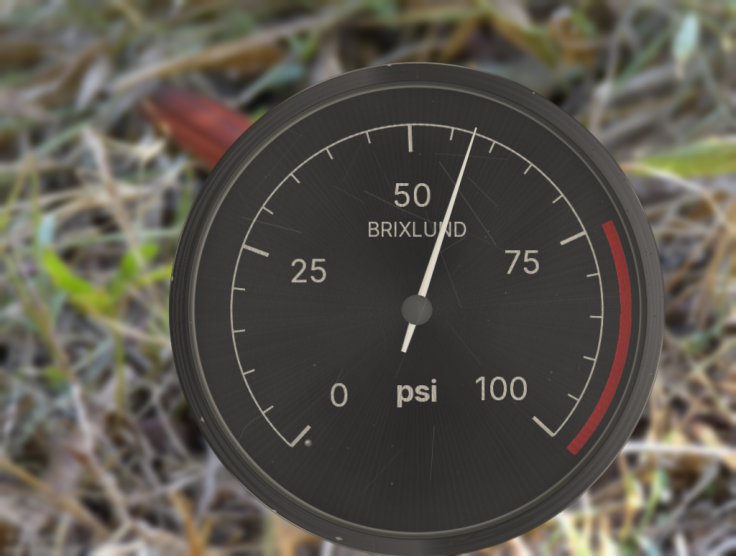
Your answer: 57.5 psi
